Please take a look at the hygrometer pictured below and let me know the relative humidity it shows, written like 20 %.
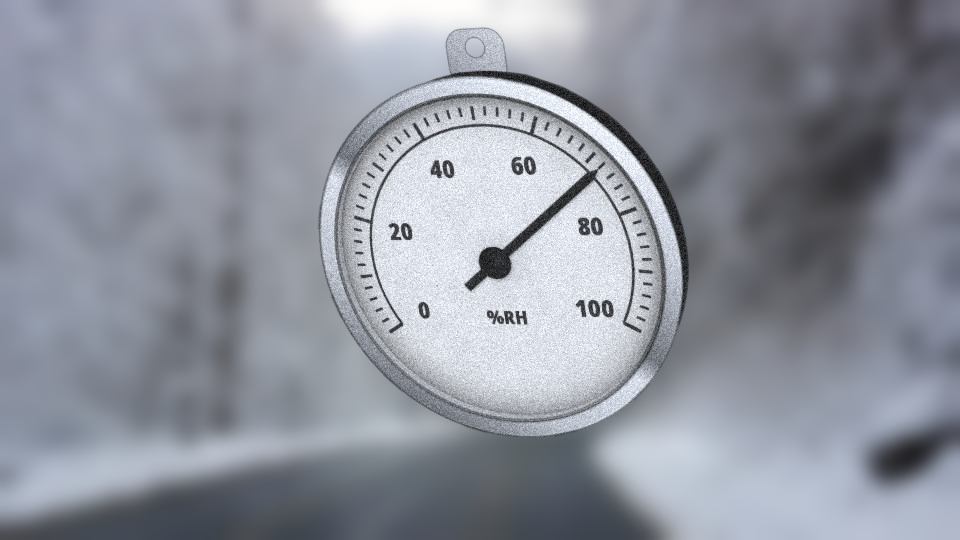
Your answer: 72 %
